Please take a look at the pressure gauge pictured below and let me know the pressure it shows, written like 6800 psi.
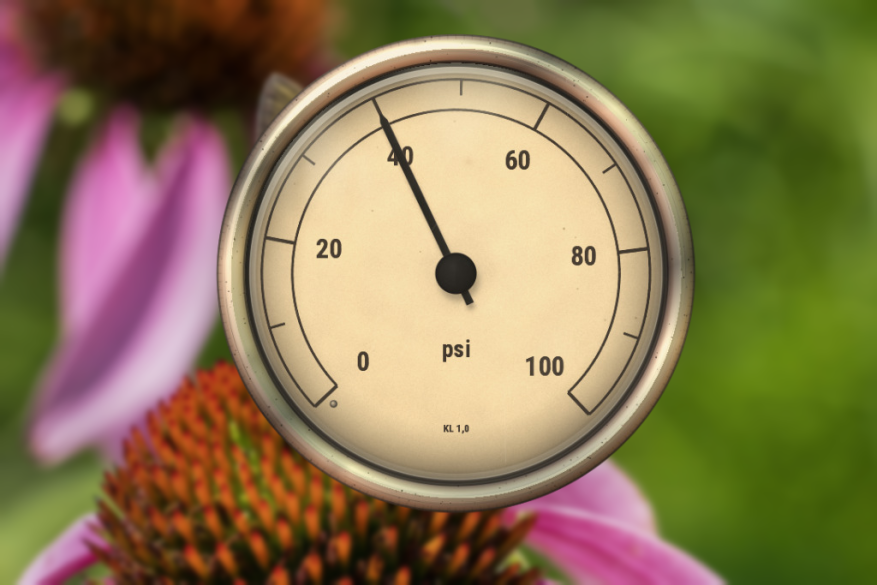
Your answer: 40 psi
